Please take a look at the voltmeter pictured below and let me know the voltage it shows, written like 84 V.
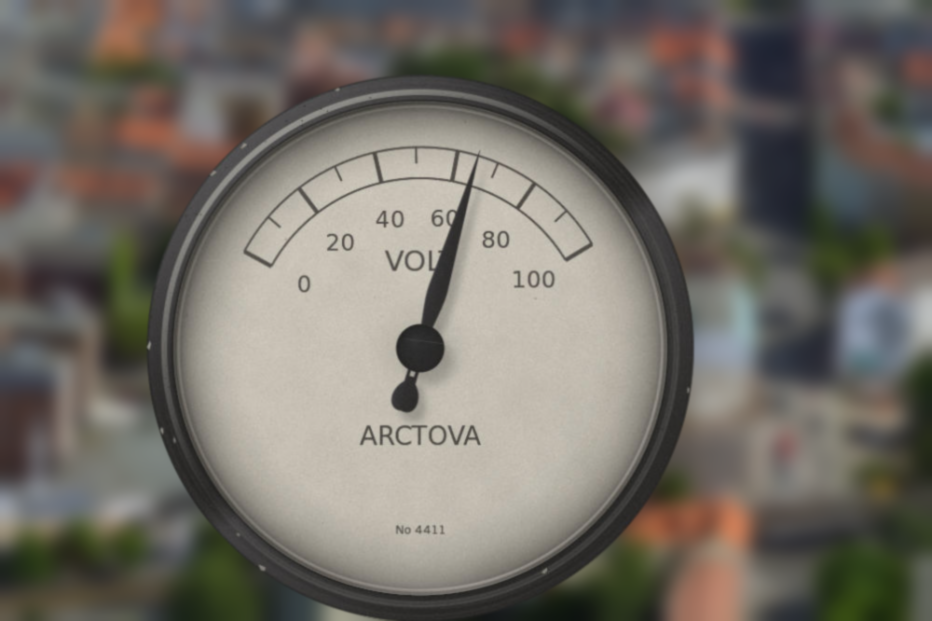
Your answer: 65 V
